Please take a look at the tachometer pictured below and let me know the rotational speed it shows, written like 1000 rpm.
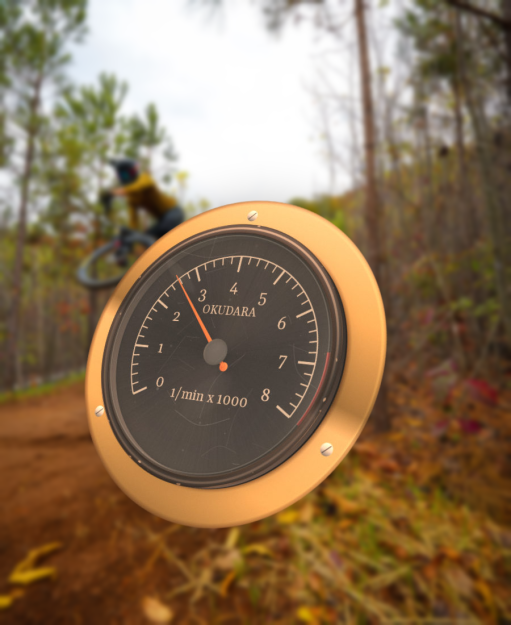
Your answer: 2600 rpm
